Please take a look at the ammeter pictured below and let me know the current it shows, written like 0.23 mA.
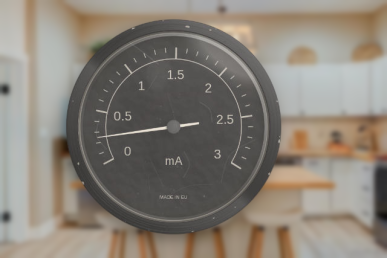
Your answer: 0.25 mA
